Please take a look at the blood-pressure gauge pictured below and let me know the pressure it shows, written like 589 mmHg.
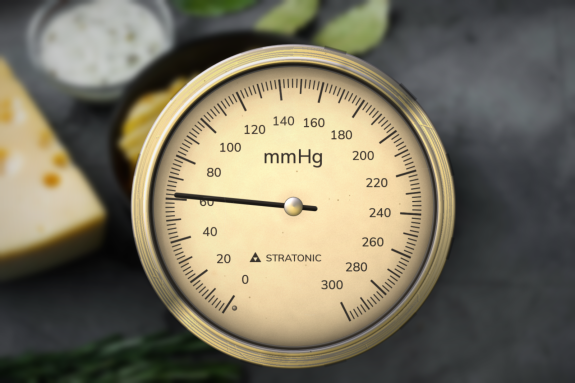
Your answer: 62 mmHg
